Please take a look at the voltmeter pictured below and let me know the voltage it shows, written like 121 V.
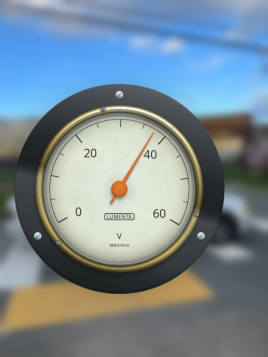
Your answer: 37.5 V
